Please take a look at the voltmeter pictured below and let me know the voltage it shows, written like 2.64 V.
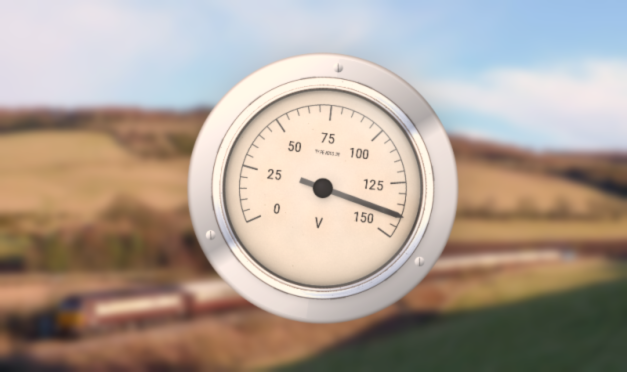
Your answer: 140 V
